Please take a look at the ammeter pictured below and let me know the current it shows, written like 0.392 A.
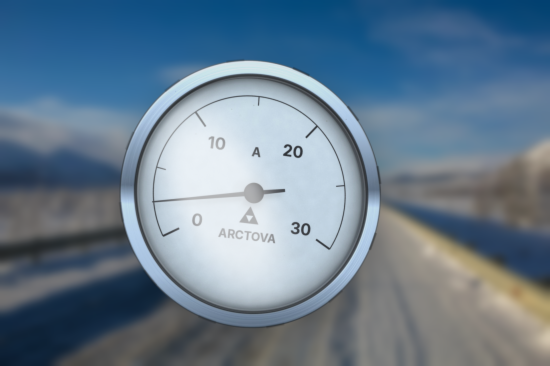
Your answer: 2.5 A
